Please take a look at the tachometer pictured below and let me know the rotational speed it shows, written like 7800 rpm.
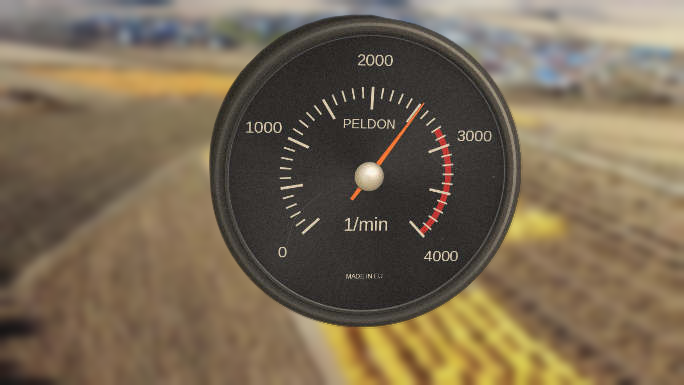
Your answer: 2500 rpm
